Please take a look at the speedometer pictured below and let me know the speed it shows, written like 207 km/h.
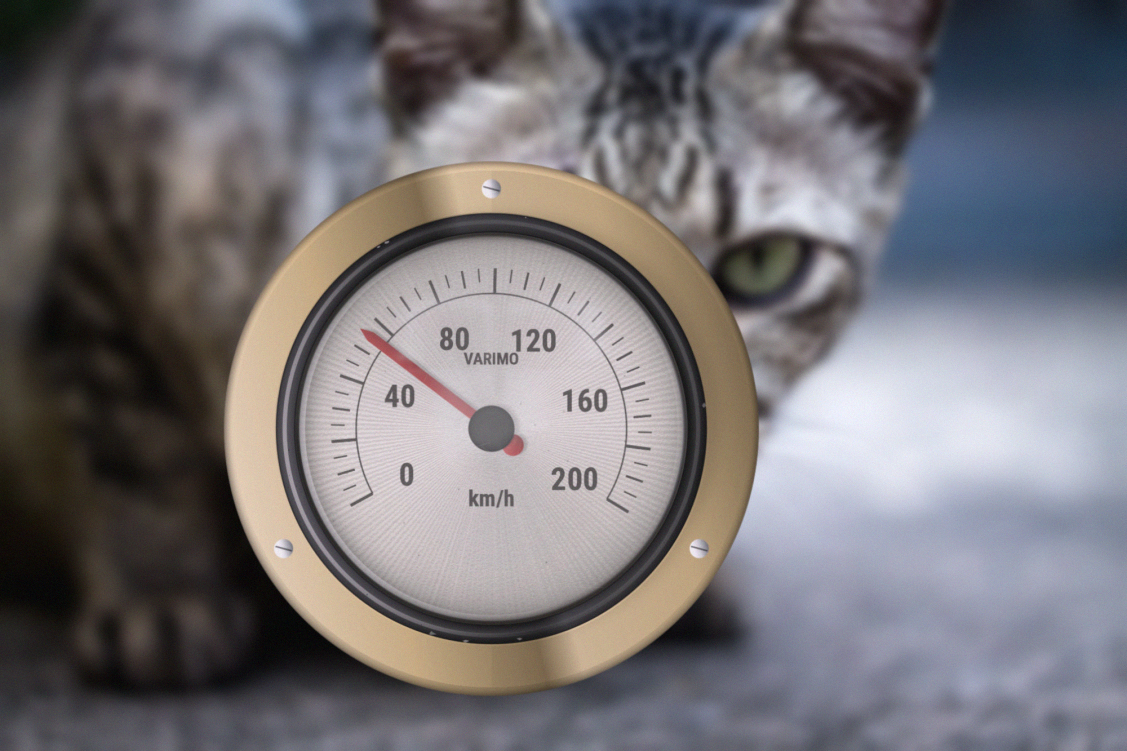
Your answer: 55 km/h
